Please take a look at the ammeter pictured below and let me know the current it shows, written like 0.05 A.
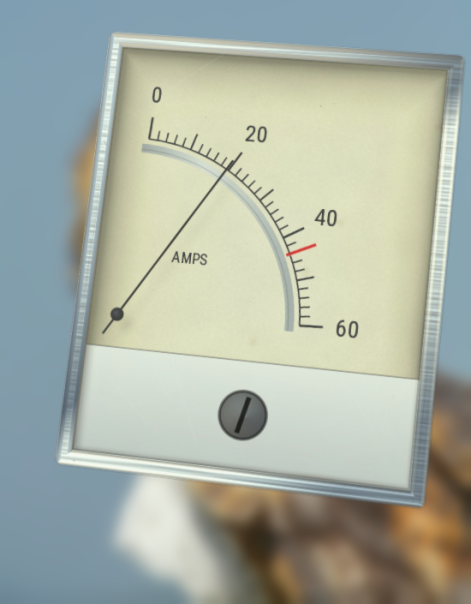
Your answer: 20 A
